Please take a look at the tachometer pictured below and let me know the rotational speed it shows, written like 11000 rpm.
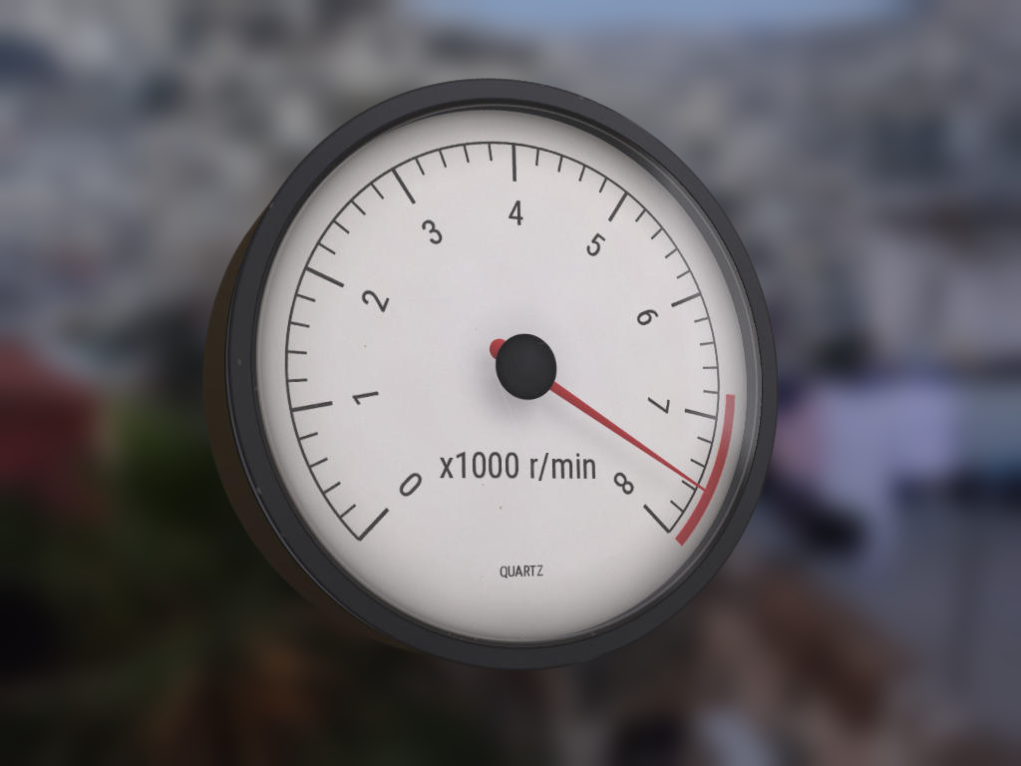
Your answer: 7600 rpm
